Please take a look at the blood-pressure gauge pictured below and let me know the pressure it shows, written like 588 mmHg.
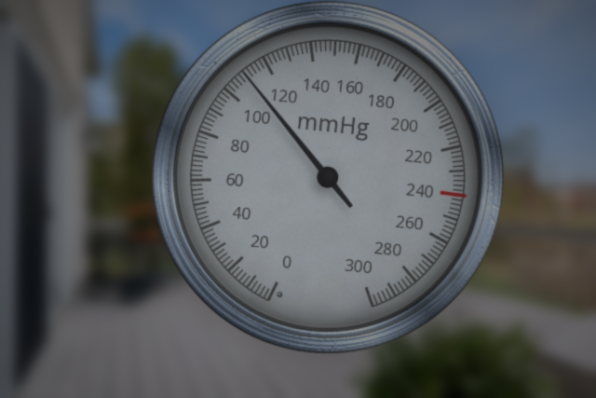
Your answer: 110 mmHg
